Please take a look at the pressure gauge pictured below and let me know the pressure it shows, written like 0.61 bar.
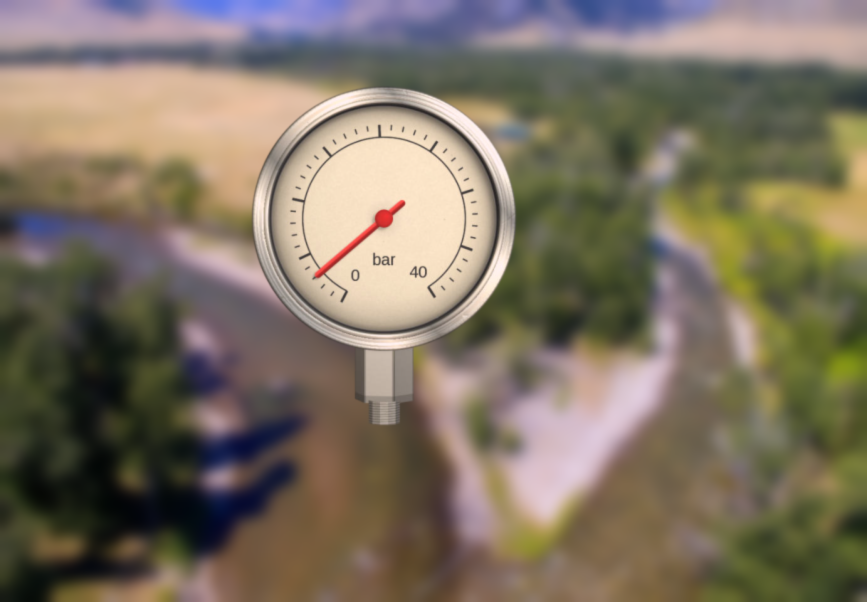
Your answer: 3 bar
